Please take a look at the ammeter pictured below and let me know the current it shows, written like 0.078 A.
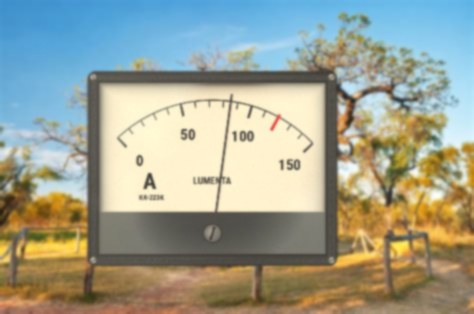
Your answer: 85 A
